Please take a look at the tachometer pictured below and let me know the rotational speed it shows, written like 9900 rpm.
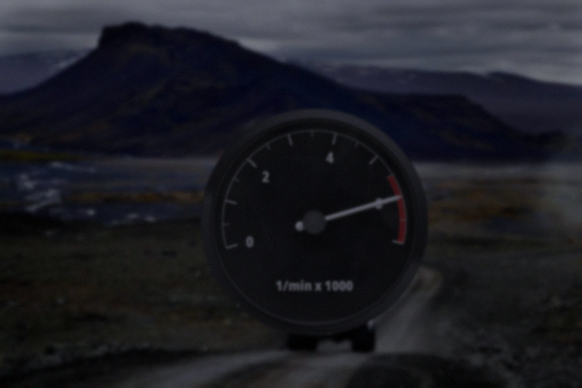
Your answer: 6000 rpm
